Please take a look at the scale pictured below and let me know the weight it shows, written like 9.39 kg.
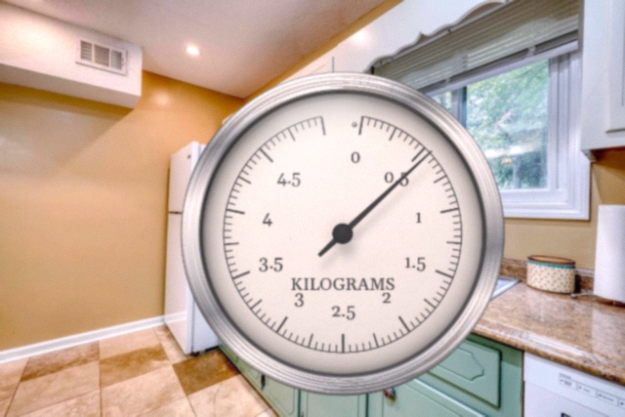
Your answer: 0.55 kg
